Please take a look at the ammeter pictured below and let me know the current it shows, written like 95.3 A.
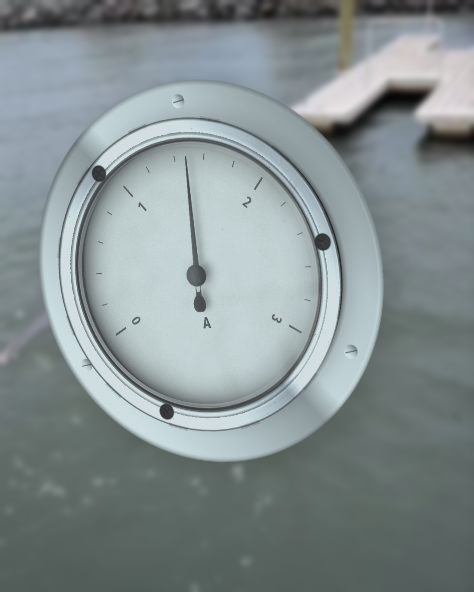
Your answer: 1.5 A
